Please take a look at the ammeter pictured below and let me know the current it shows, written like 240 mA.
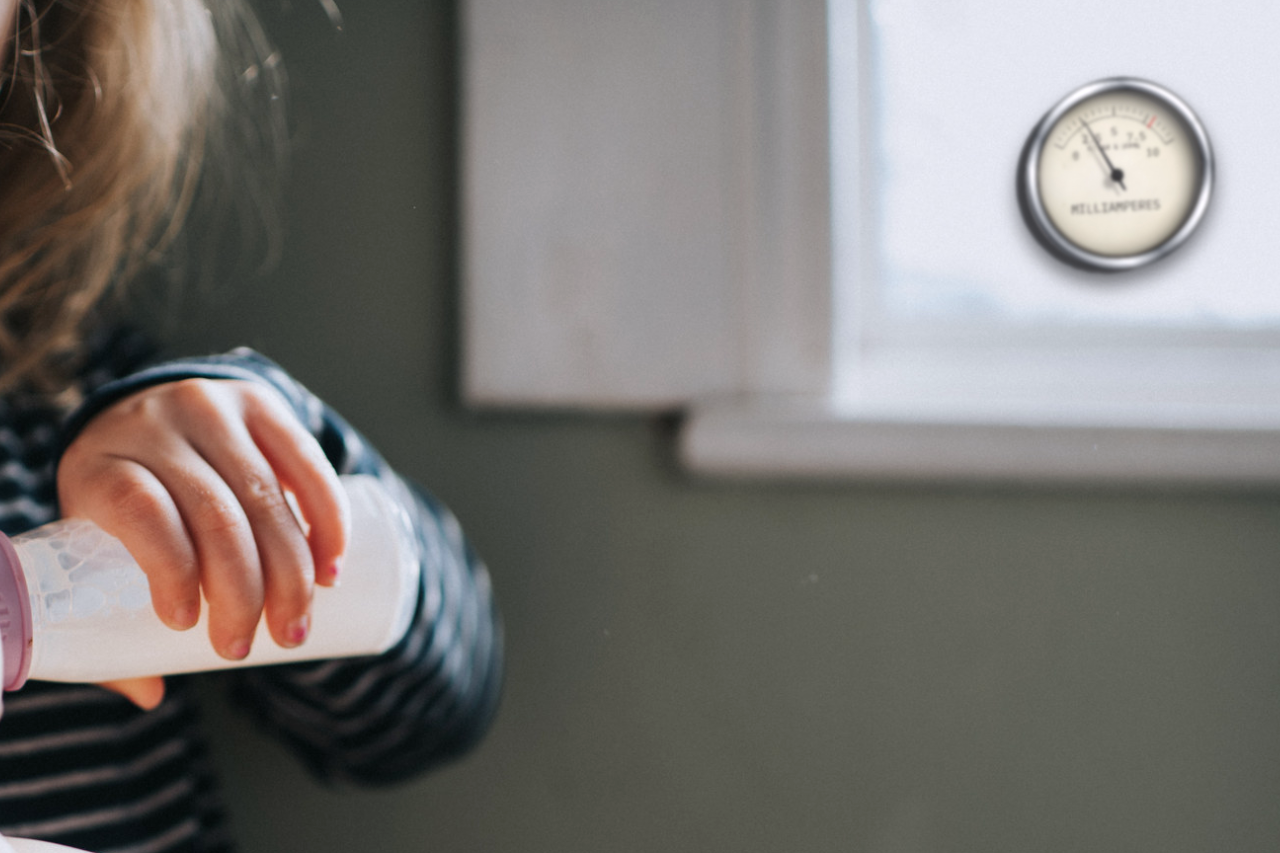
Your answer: 2.5 mA
